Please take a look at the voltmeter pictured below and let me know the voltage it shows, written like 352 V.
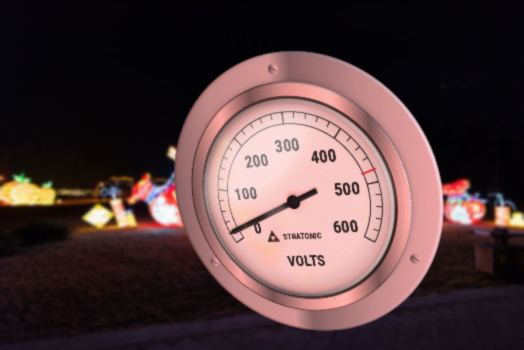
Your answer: 20 V
